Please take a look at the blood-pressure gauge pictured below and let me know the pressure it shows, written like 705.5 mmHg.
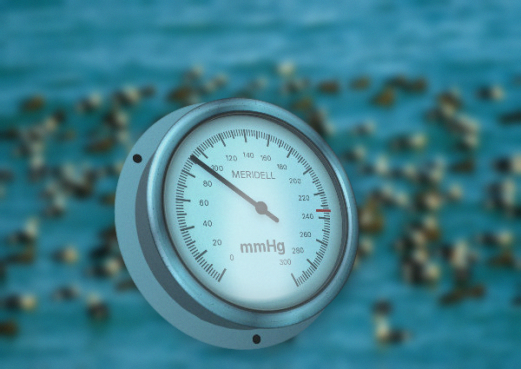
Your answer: 90 mmHg
